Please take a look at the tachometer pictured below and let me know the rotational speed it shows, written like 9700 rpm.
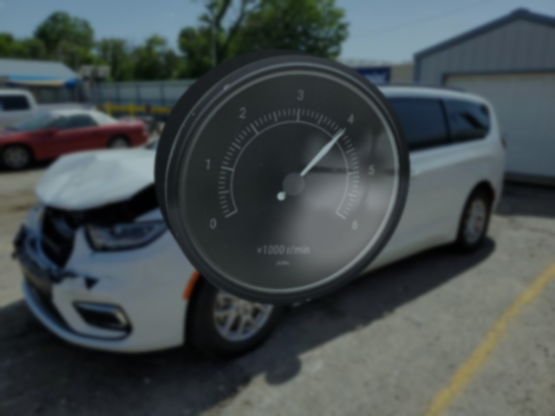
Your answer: 4000 rpm
